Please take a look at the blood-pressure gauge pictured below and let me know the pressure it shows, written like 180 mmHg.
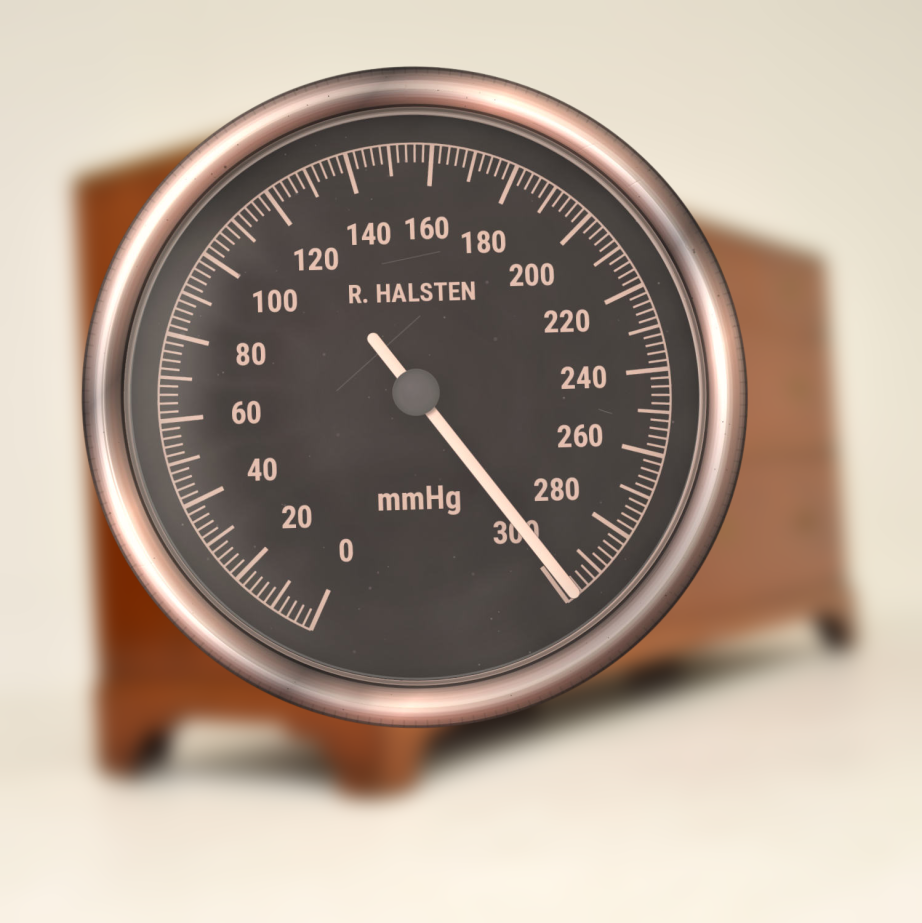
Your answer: 298 mmHg
